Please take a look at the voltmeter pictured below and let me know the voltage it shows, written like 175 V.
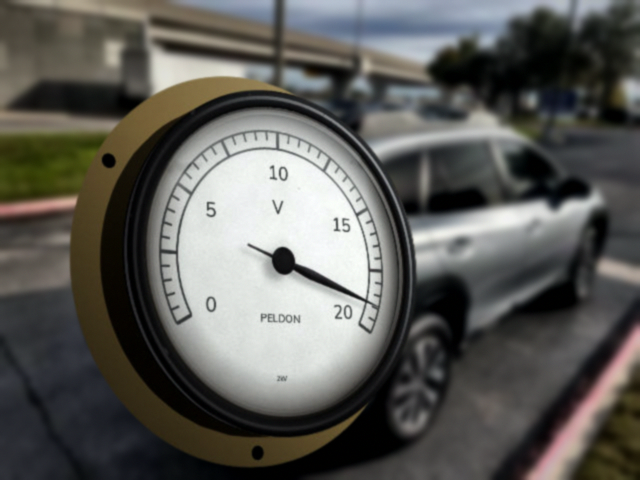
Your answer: 19 V
